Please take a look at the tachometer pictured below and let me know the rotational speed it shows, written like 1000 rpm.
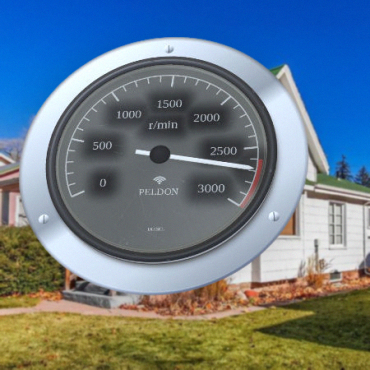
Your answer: 2700 rpm
